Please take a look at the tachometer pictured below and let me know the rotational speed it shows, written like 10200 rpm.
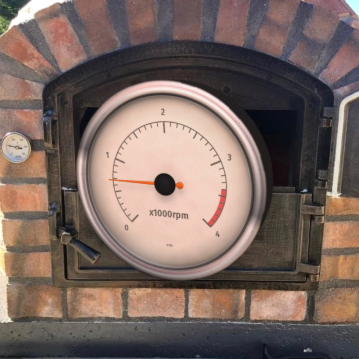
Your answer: 700 rpm
